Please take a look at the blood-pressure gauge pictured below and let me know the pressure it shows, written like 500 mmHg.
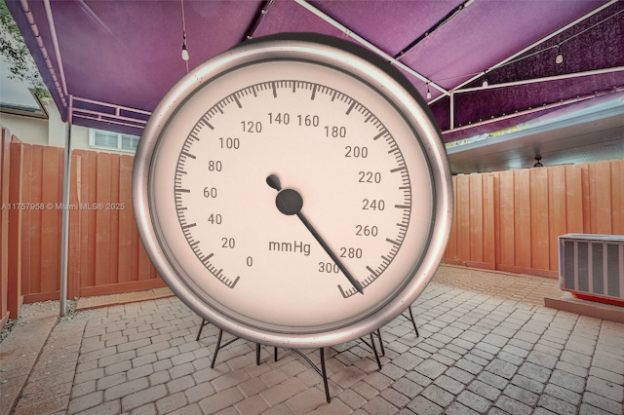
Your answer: 290 mmHg
